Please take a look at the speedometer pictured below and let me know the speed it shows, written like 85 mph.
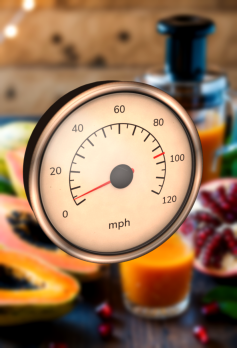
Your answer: 5 mph
